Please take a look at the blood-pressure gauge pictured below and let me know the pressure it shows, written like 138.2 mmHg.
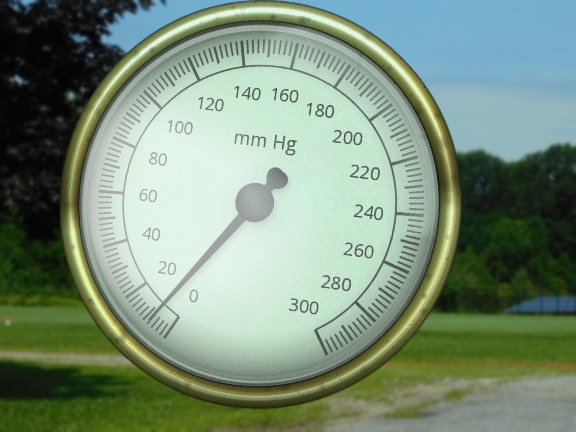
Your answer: 8 mmHg
